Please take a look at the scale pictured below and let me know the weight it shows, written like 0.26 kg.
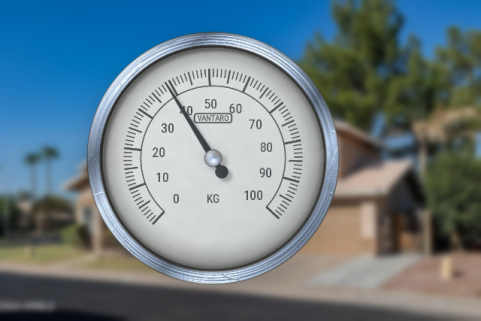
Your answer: 39 kg
